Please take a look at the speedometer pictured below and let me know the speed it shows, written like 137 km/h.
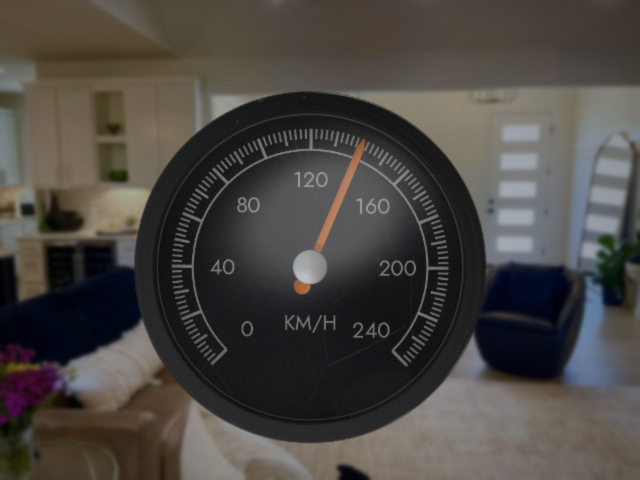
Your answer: 140 km/h
